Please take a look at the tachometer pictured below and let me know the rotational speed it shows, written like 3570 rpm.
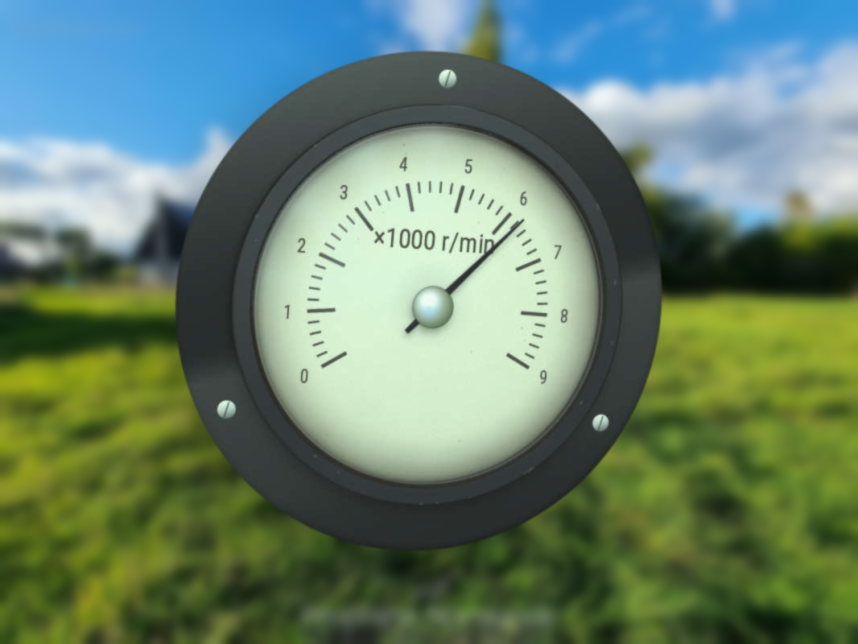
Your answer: 6200 rpm
